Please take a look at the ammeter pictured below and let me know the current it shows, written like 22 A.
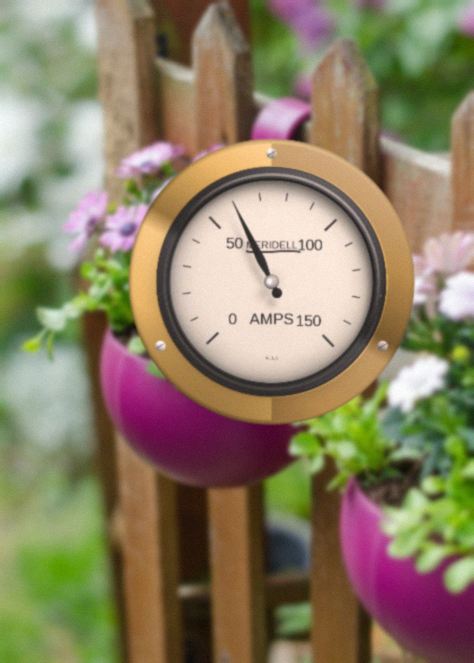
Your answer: 60 A
